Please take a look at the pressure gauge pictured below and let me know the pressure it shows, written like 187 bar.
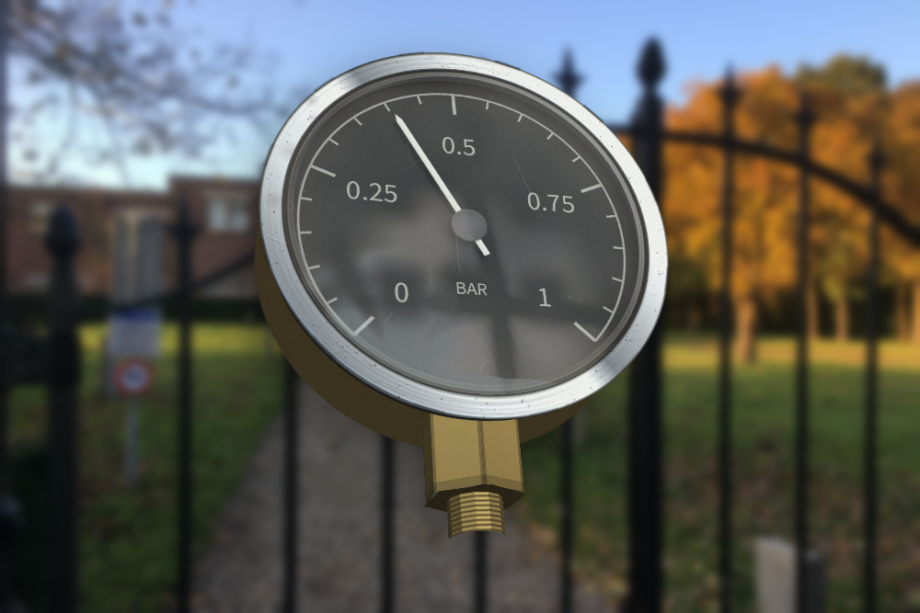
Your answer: 0.4 bar
